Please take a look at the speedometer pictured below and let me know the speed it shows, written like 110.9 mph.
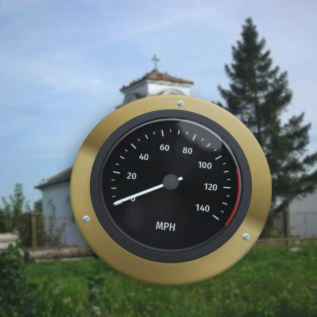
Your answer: 0 mph
